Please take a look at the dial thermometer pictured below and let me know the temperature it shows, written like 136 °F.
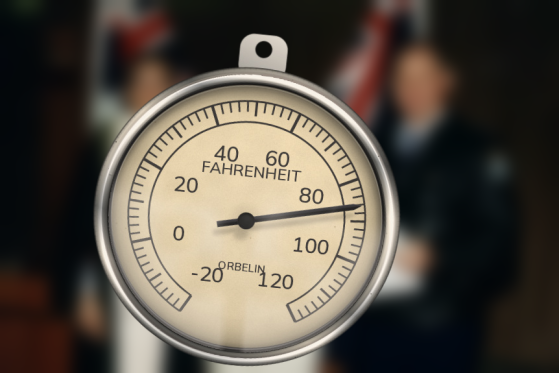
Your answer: 86 °F
